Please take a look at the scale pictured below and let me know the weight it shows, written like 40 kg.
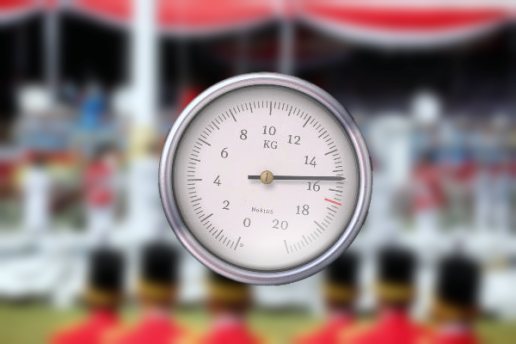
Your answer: 15.4 kg
